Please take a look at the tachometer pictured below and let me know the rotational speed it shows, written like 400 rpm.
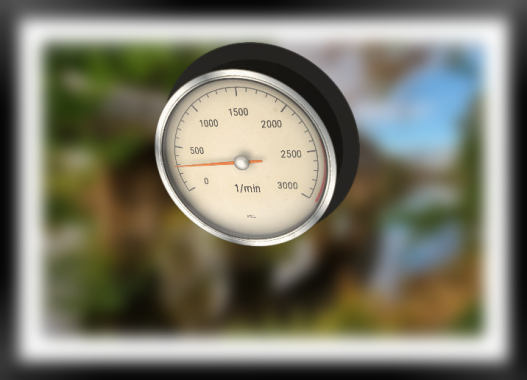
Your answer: 300 rpm
